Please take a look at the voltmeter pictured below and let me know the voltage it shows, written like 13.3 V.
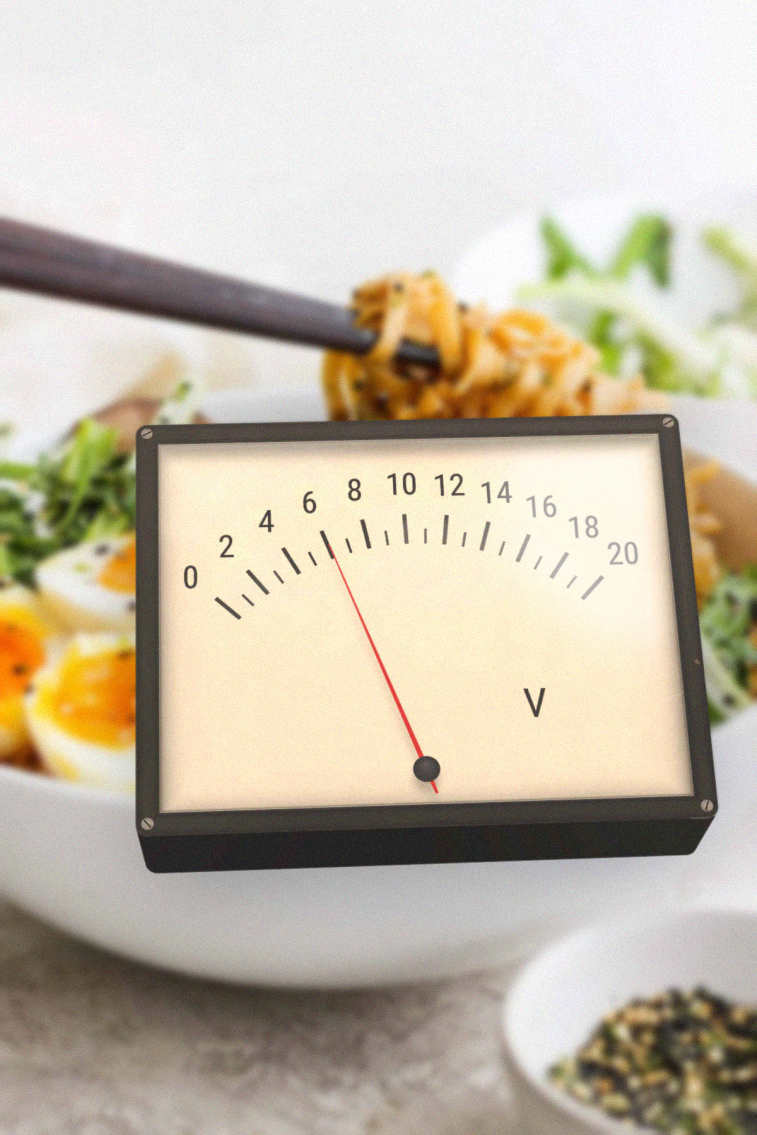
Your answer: 6 V
